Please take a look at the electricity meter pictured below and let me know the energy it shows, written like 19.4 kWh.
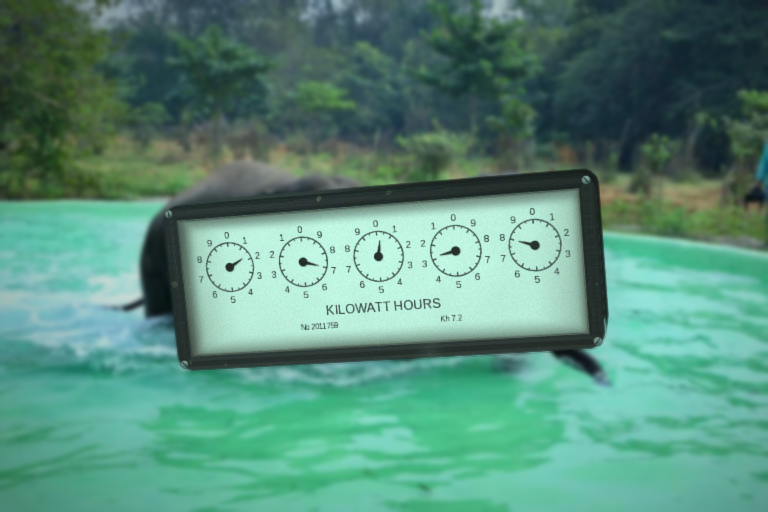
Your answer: 17028 kWh
